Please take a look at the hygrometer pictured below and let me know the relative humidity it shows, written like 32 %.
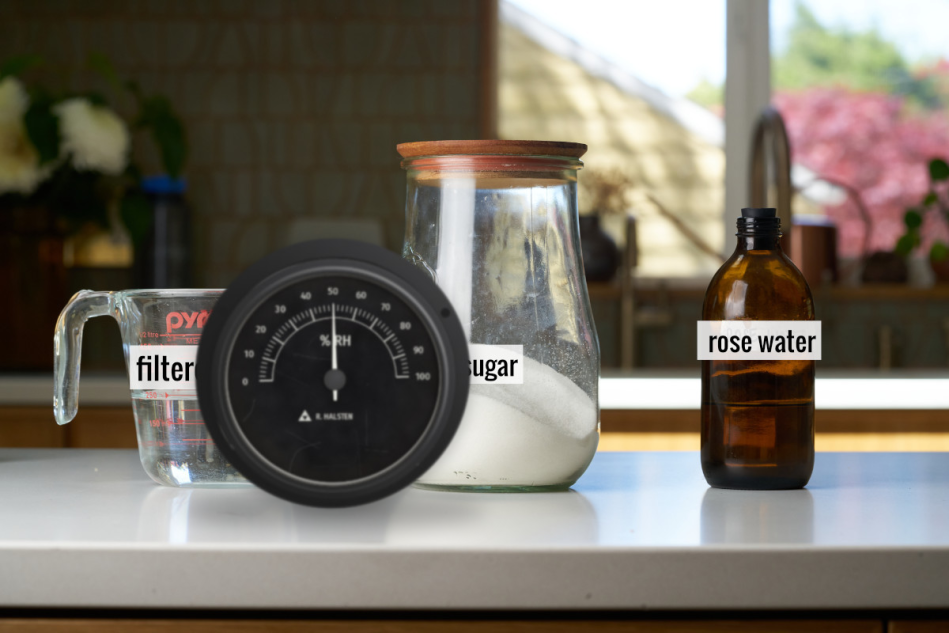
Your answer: 50 %
